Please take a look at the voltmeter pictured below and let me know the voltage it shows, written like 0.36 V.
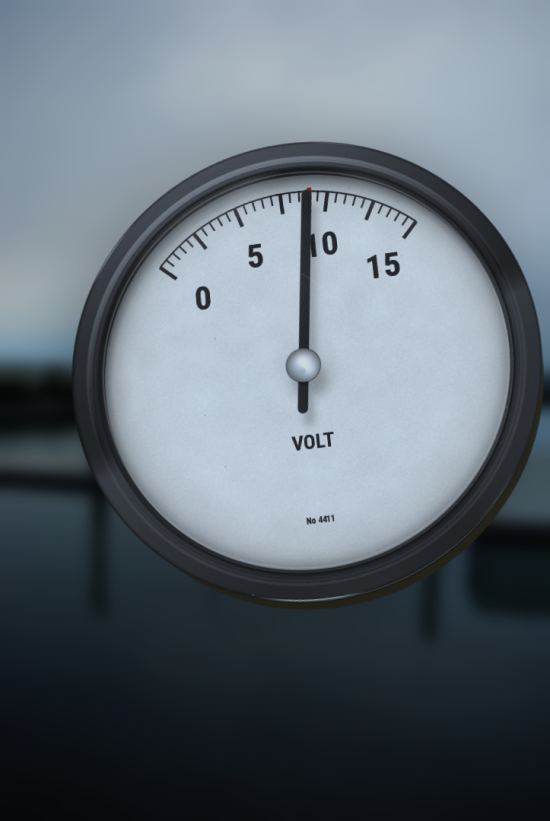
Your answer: 9 V
